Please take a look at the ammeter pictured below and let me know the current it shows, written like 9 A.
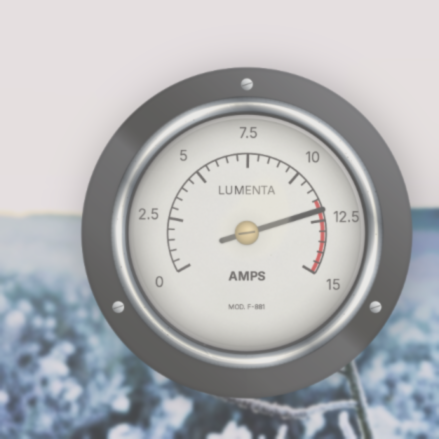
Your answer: 12 A
